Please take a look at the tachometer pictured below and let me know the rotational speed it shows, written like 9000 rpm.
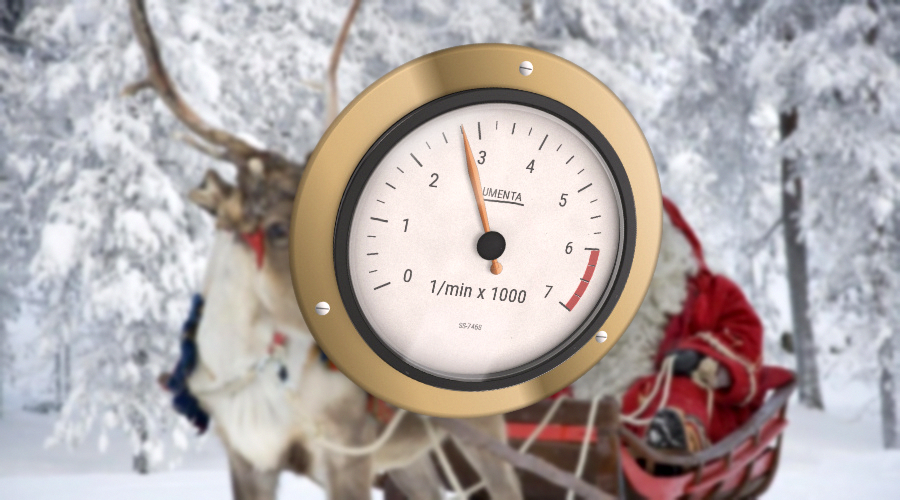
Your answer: 2750 rpm
